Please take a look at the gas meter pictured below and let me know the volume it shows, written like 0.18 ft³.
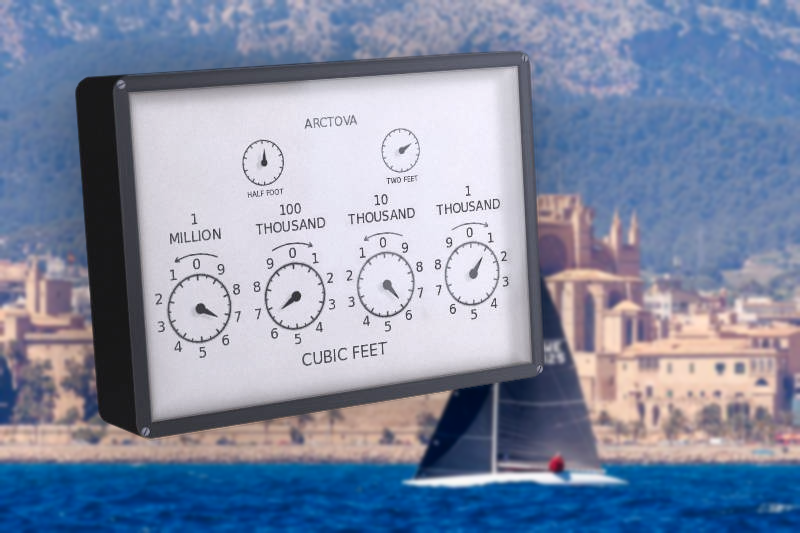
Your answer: 666100 ft³
